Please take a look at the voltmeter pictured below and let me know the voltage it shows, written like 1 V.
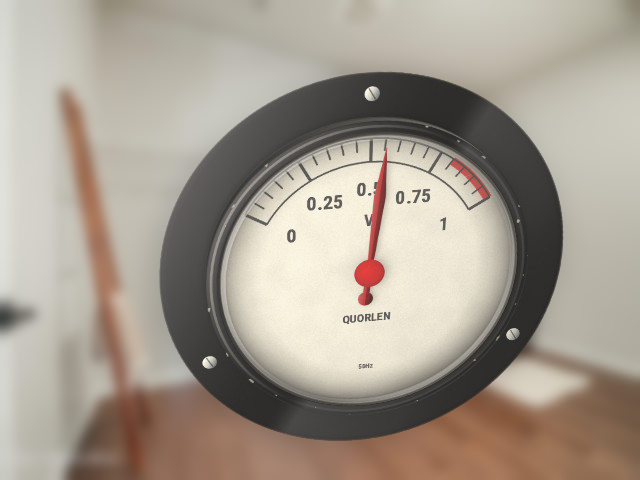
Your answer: 0.55 V
